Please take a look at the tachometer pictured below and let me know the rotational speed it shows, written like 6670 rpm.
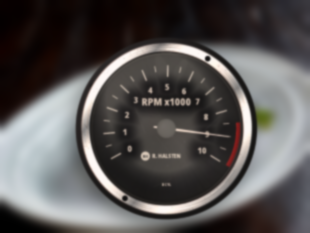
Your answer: 9000 rpm
